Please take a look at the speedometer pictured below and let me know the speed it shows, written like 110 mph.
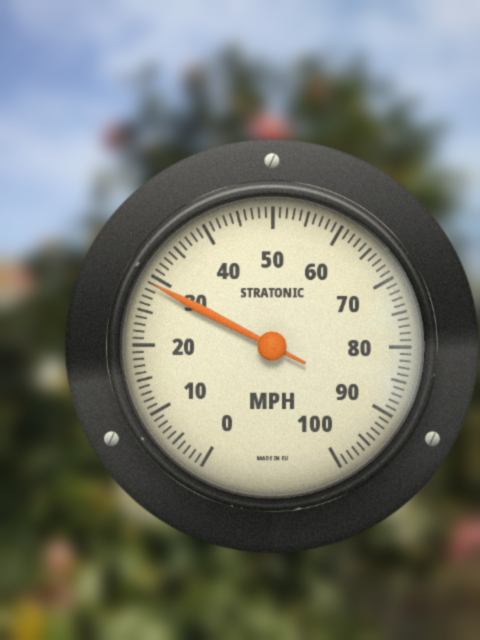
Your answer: 29 mph
